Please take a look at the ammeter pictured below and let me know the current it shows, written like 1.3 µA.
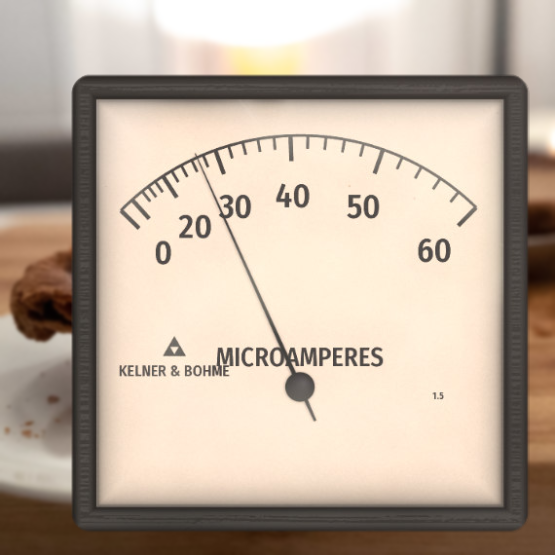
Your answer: 27 µA
